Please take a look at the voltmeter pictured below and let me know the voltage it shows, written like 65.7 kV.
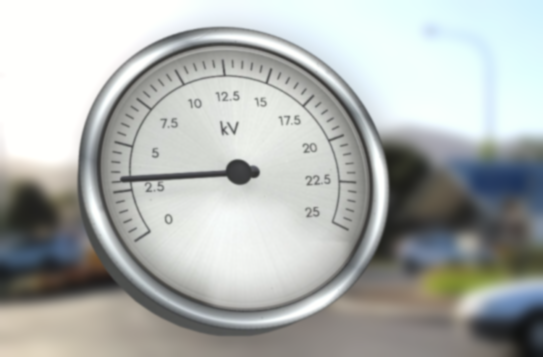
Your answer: 3 kV
